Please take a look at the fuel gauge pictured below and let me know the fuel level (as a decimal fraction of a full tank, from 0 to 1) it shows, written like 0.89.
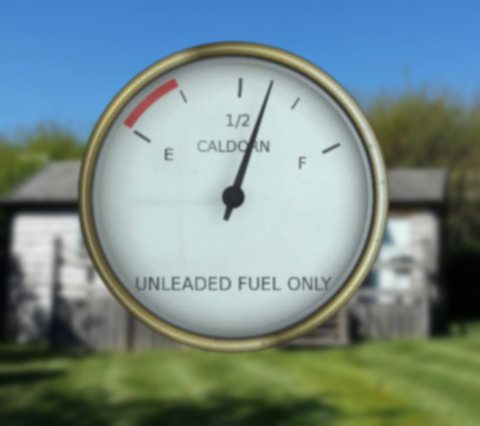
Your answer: 0.625
